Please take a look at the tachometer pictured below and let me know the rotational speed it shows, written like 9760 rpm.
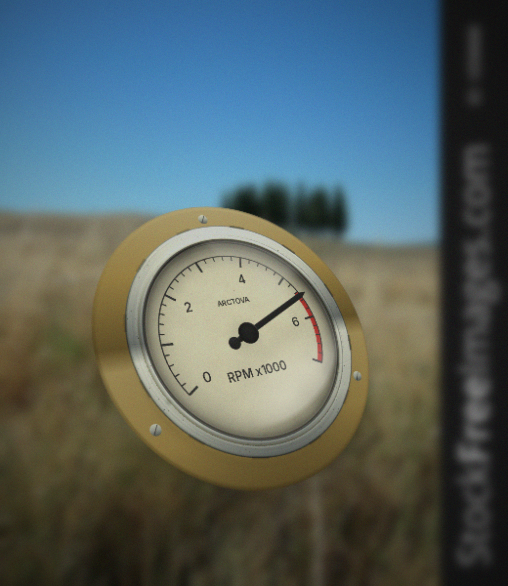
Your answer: 5500 rpm
